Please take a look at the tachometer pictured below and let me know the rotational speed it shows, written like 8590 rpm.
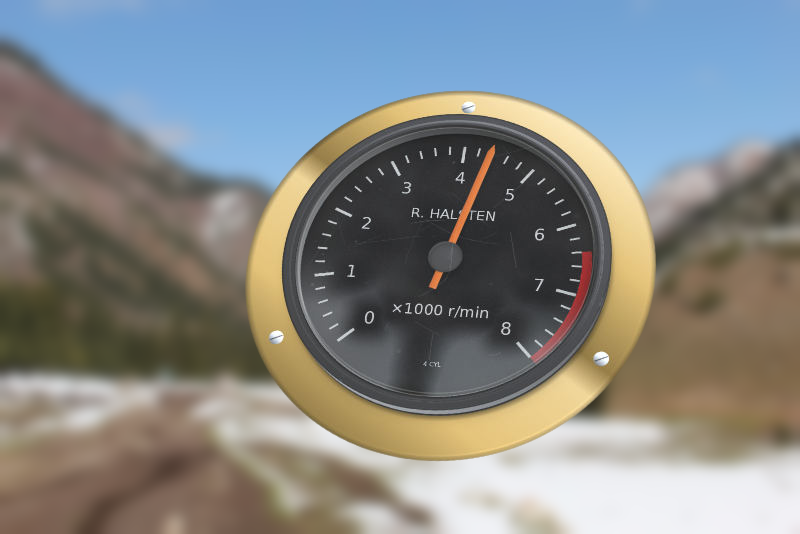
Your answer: 4400 rpm
